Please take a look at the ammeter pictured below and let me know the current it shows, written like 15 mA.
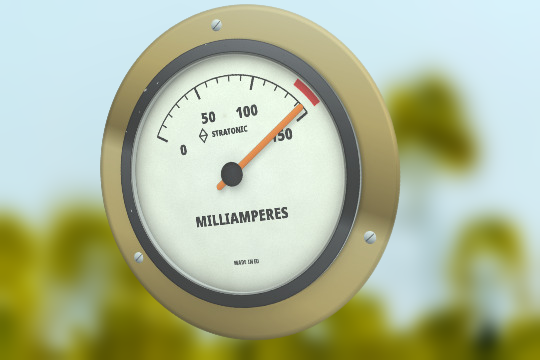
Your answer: 145 mA
